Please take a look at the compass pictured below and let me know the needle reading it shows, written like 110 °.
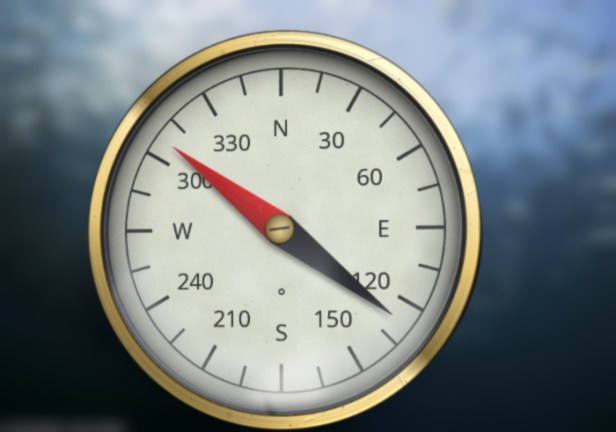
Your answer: 307.5 °
